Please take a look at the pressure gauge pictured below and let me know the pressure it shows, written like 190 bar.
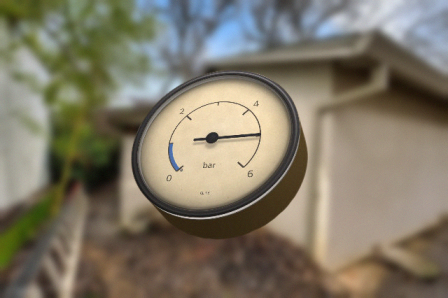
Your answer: 5 bar
